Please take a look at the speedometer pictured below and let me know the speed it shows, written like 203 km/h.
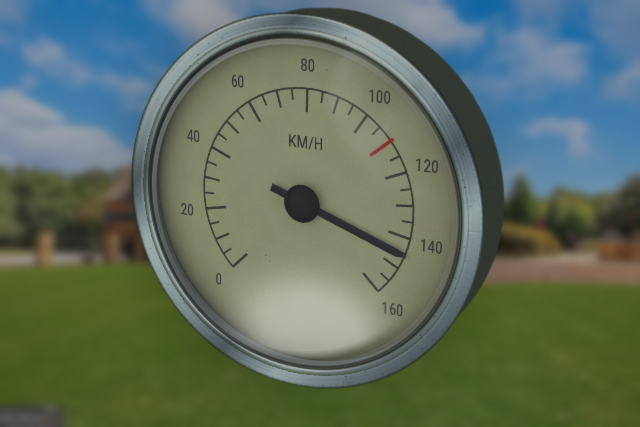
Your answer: 145 km/h
